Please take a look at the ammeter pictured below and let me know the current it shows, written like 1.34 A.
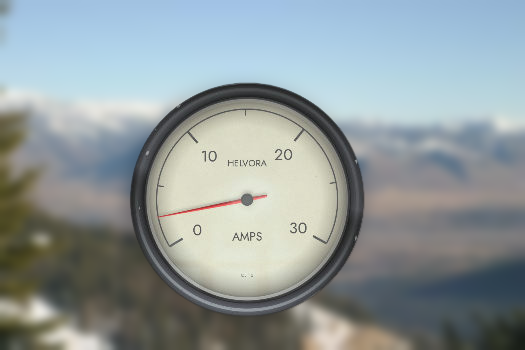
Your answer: 2.5 A
